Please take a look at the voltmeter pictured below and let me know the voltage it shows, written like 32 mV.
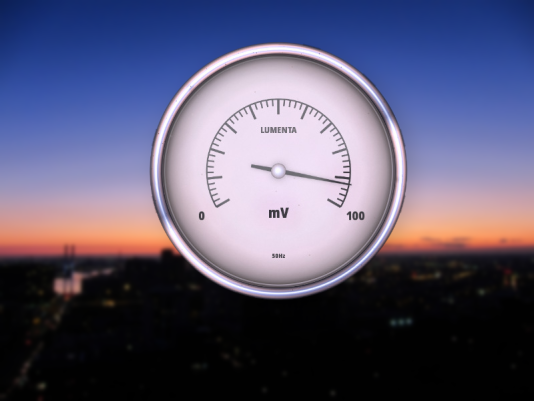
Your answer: 92 mV
